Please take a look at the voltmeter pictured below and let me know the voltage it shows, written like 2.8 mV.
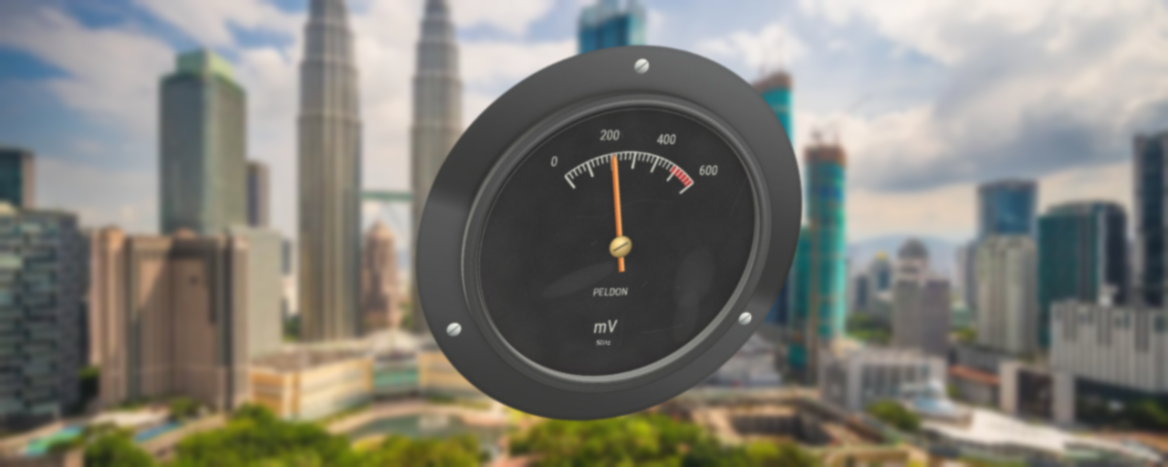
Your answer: 200 mV
